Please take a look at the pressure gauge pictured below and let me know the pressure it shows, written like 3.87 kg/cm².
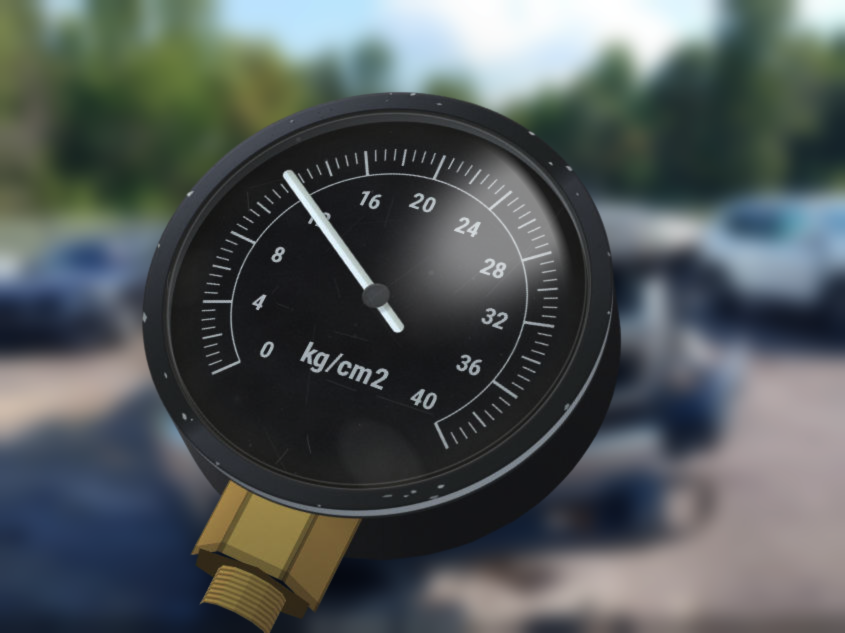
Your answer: 12 kg/cm²
